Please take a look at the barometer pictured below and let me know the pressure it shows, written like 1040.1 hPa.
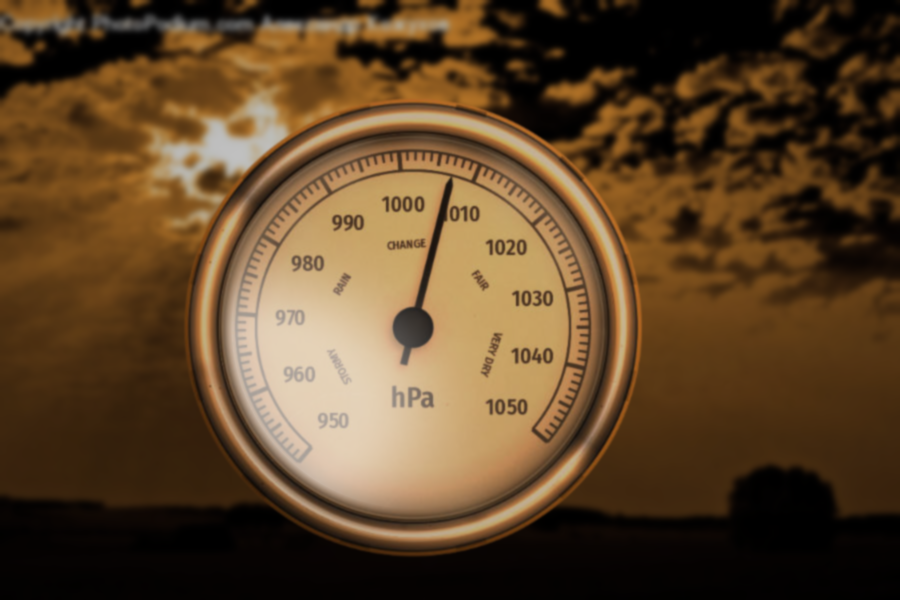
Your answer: 1007 hPa
